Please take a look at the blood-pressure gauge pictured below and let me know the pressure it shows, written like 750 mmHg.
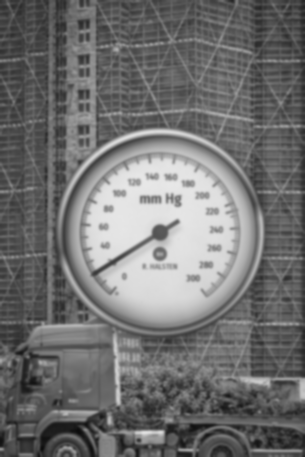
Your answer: 20 mmHg
